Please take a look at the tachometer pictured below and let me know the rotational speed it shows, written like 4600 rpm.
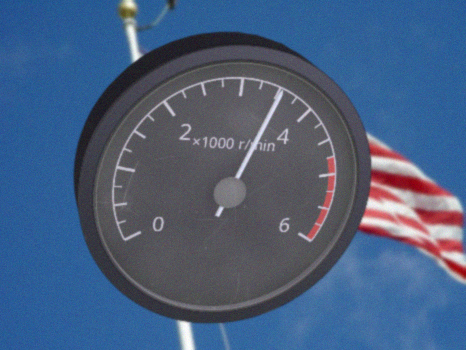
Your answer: 3500 rpm
